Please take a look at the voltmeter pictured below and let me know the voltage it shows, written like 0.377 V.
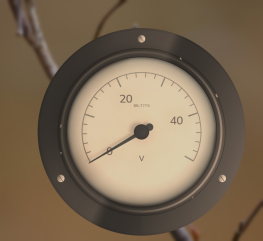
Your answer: 0 V
